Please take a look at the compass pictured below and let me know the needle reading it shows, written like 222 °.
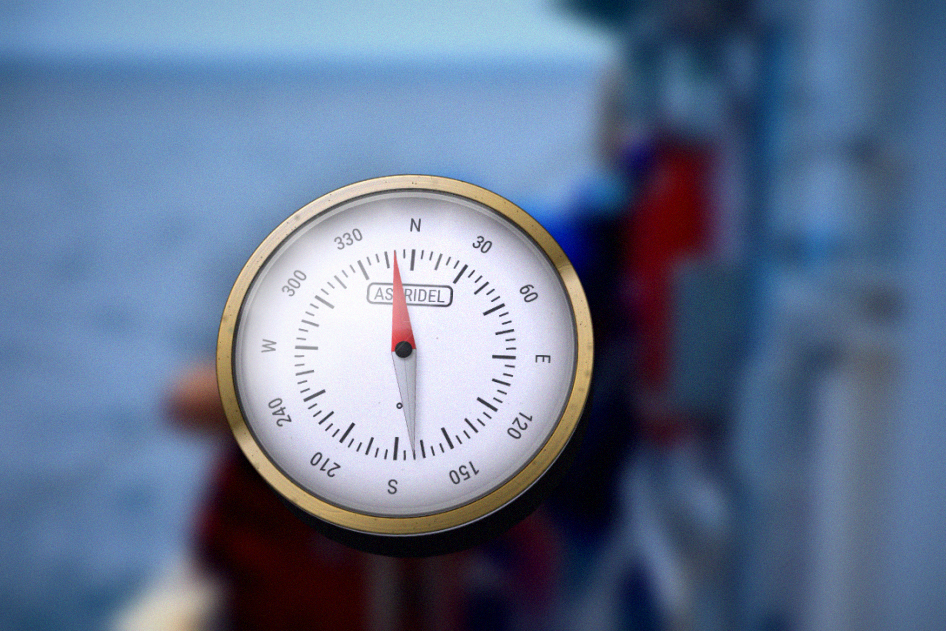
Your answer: 350 °
